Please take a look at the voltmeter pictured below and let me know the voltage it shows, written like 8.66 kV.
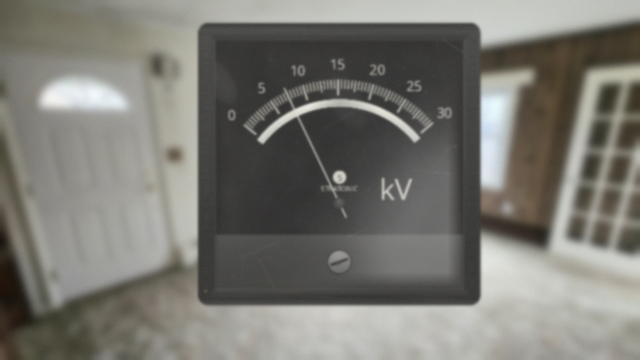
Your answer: 7.5 kV
